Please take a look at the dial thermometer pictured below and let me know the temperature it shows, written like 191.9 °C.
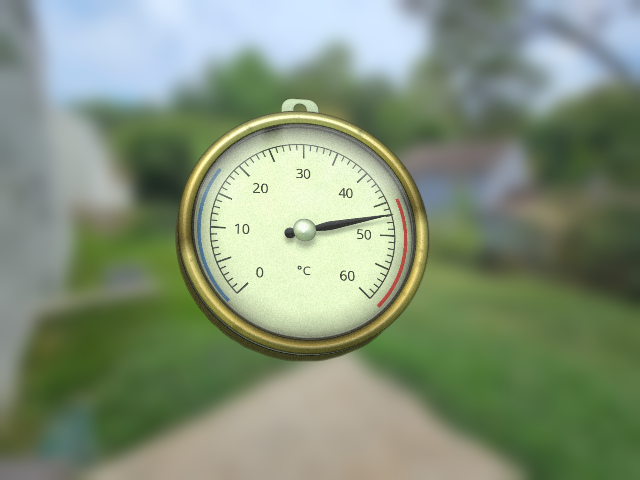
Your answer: 47 °C
